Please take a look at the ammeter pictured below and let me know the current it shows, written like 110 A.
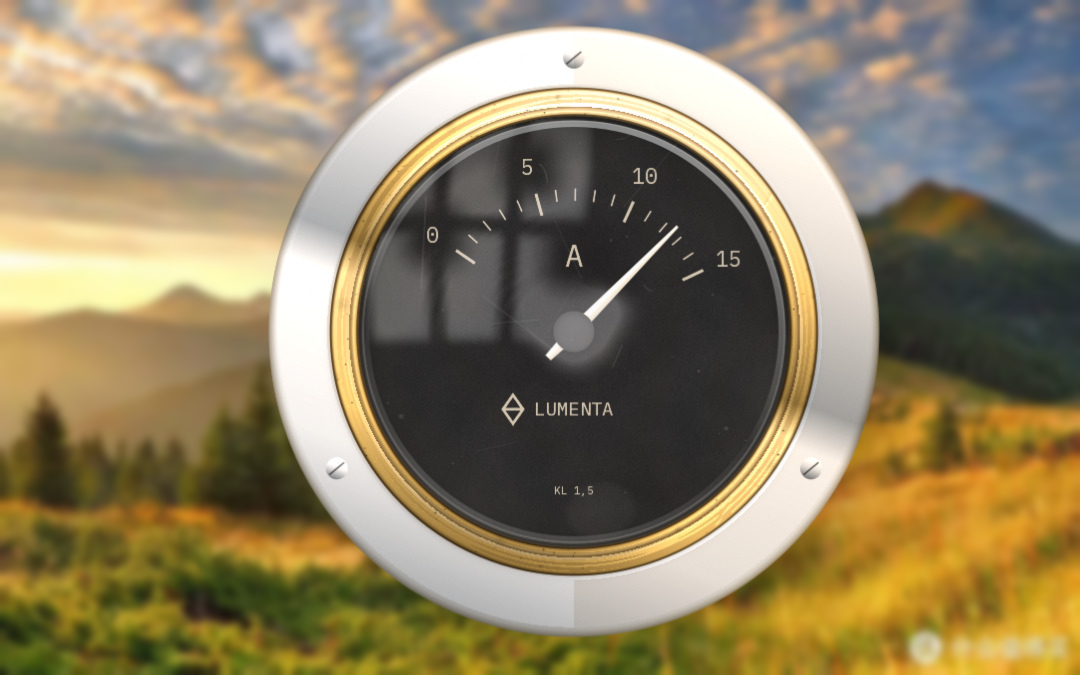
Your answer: 12.5 A
